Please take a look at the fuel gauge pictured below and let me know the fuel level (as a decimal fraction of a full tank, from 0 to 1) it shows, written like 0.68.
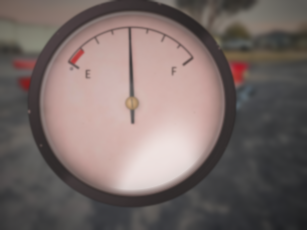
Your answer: 0.5
